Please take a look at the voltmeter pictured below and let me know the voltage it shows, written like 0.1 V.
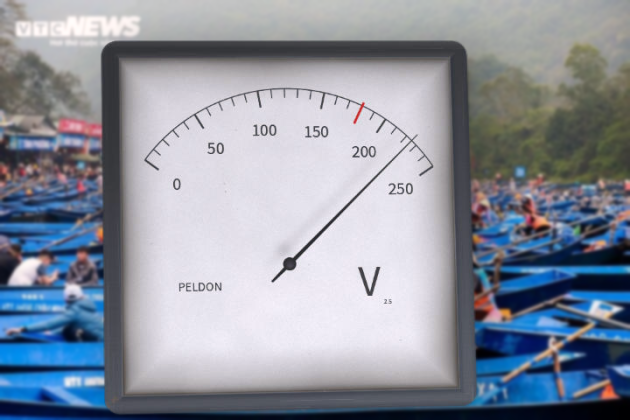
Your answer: 225 V
